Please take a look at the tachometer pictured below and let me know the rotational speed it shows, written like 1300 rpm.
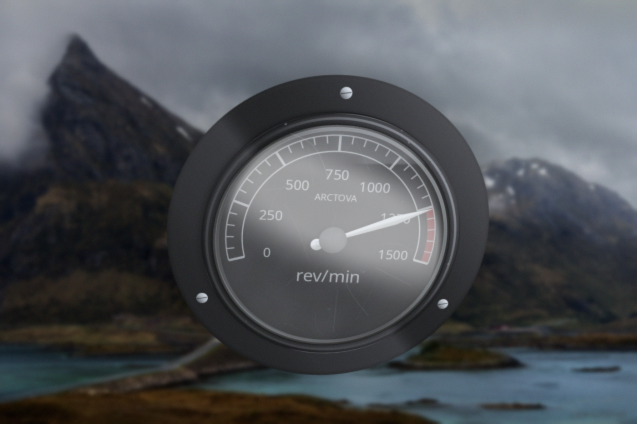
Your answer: 1250 rpm
